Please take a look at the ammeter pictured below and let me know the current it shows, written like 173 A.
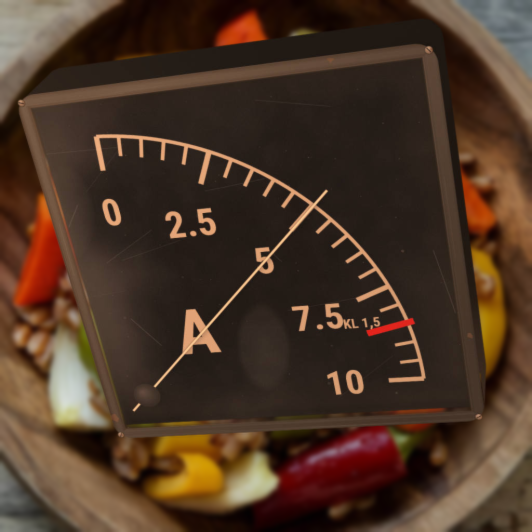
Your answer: 5 A
